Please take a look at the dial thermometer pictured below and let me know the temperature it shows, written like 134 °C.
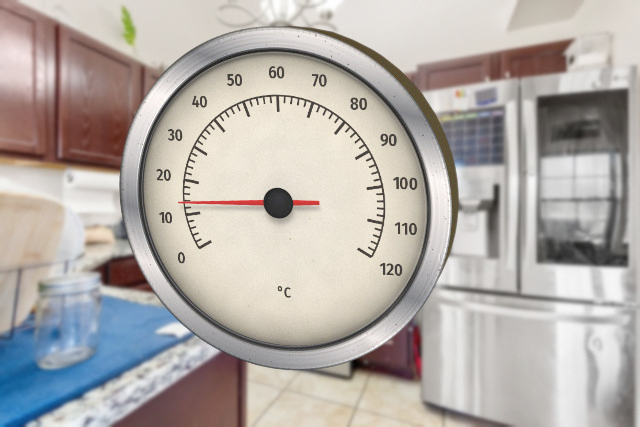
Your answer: 14 °C
